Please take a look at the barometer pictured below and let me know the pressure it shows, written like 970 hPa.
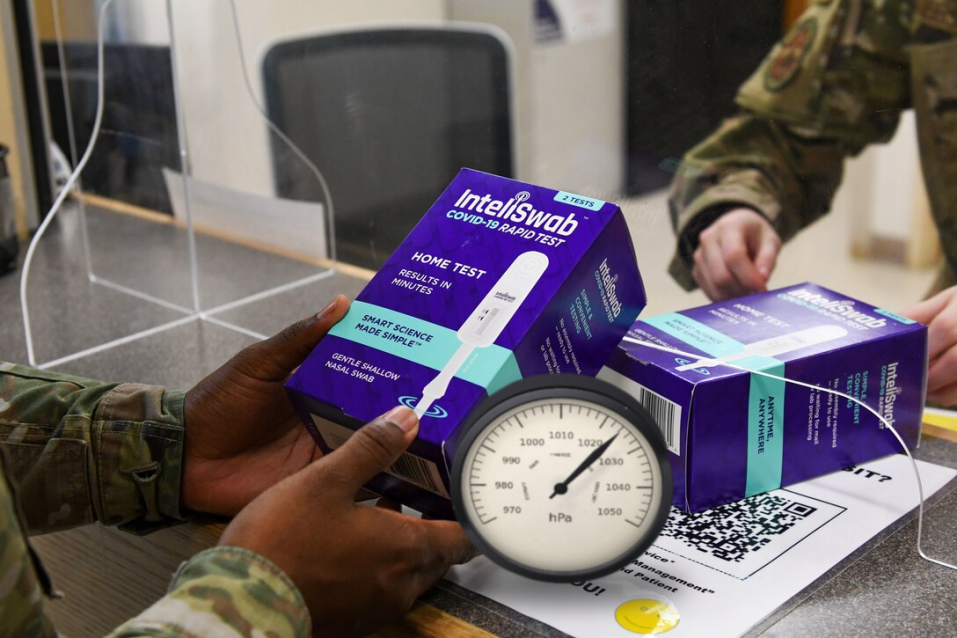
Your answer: 1024 hPa
